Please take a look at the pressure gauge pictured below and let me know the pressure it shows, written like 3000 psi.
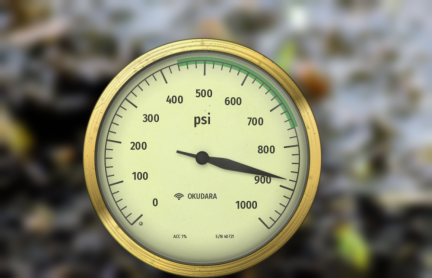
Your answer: 880 psi
